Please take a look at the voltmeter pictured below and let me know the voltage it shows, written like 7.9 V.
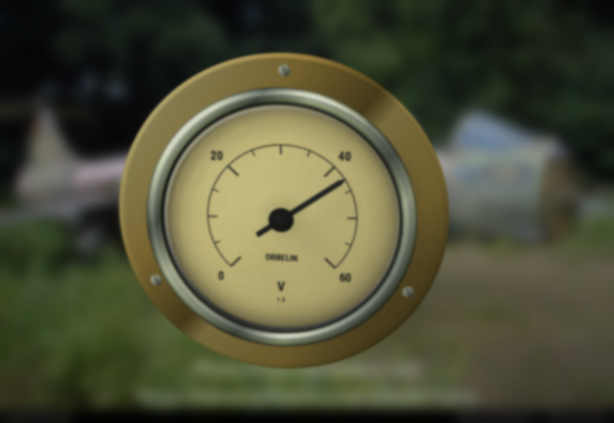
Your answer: 42.5 V
